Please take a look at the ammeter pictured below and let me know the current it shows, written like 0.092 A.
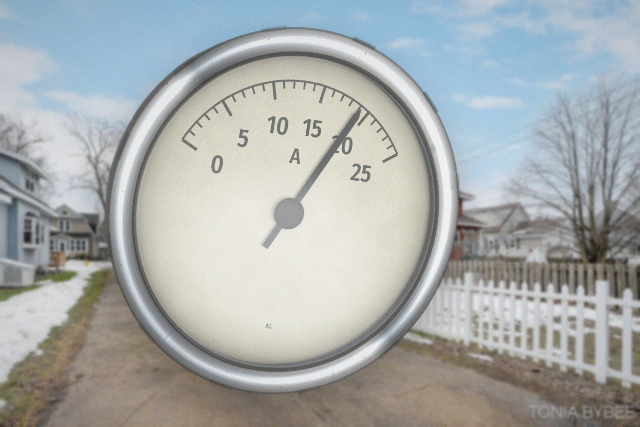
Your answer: 19 A
